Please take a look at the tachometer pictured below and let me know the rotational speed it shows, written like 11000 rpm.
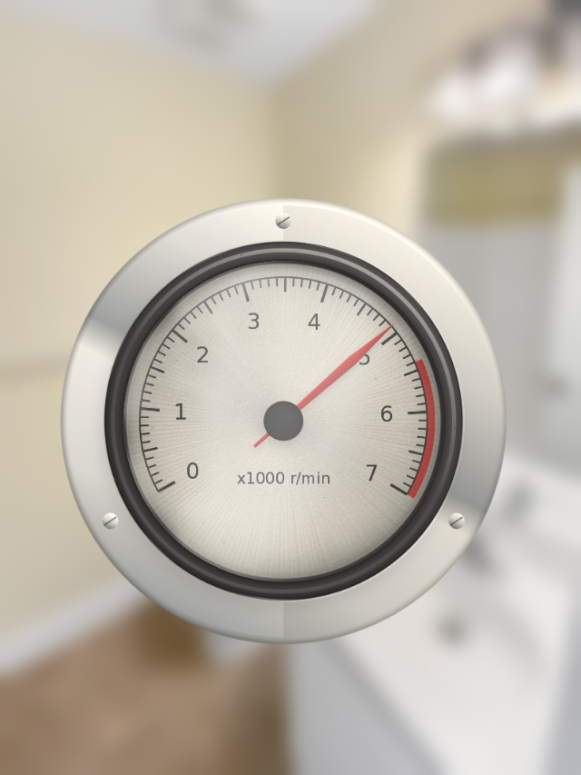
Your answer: 4900 rpm
